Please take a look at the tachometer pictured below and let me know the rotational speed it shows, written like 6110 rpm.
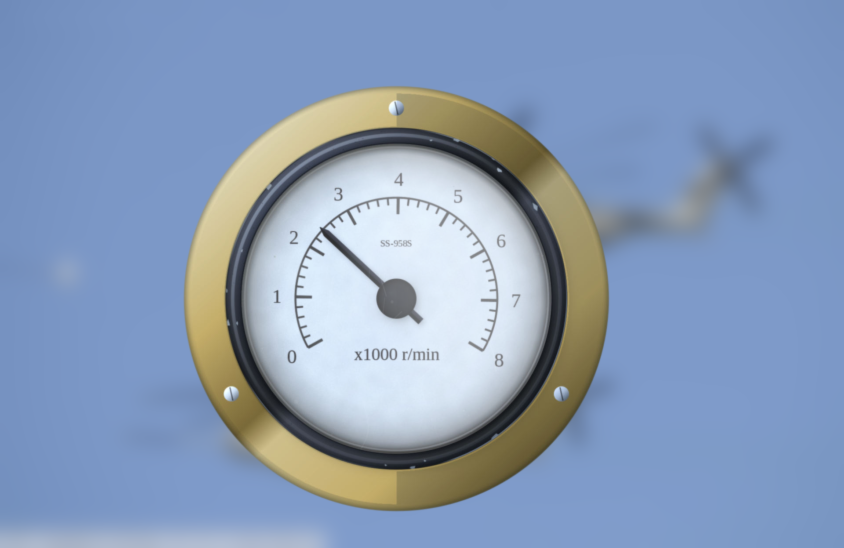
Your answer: 2400 rpm
